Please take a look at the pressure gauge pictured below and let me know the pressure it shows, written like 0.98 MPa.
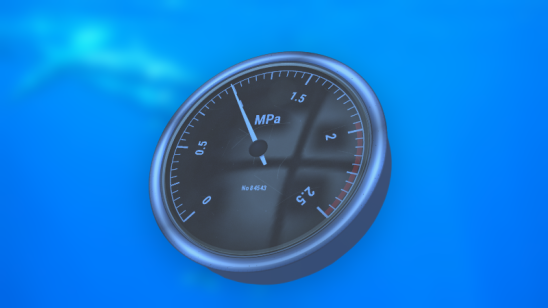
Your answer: 1 MPa
